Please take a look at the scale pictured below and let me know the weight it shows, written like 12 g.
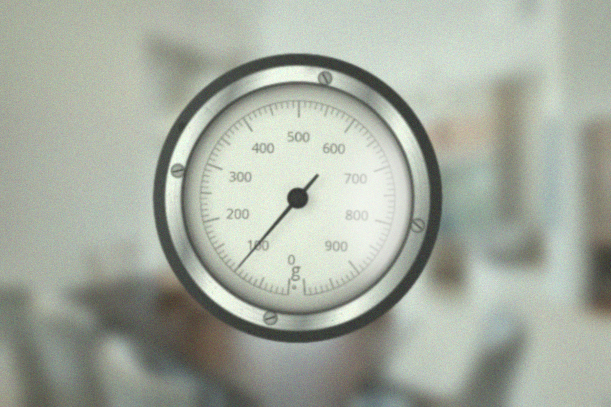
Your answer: 100 g
